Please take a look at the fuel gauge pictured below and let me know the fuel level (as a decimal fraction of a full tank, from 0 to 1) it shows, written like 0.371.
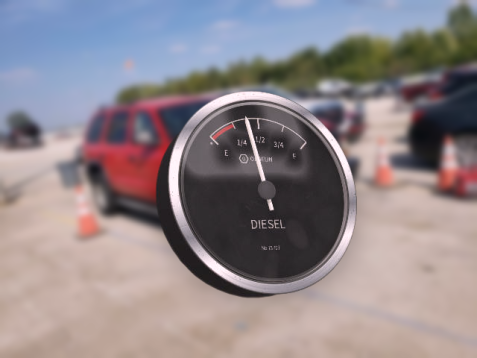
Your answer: 0.375
